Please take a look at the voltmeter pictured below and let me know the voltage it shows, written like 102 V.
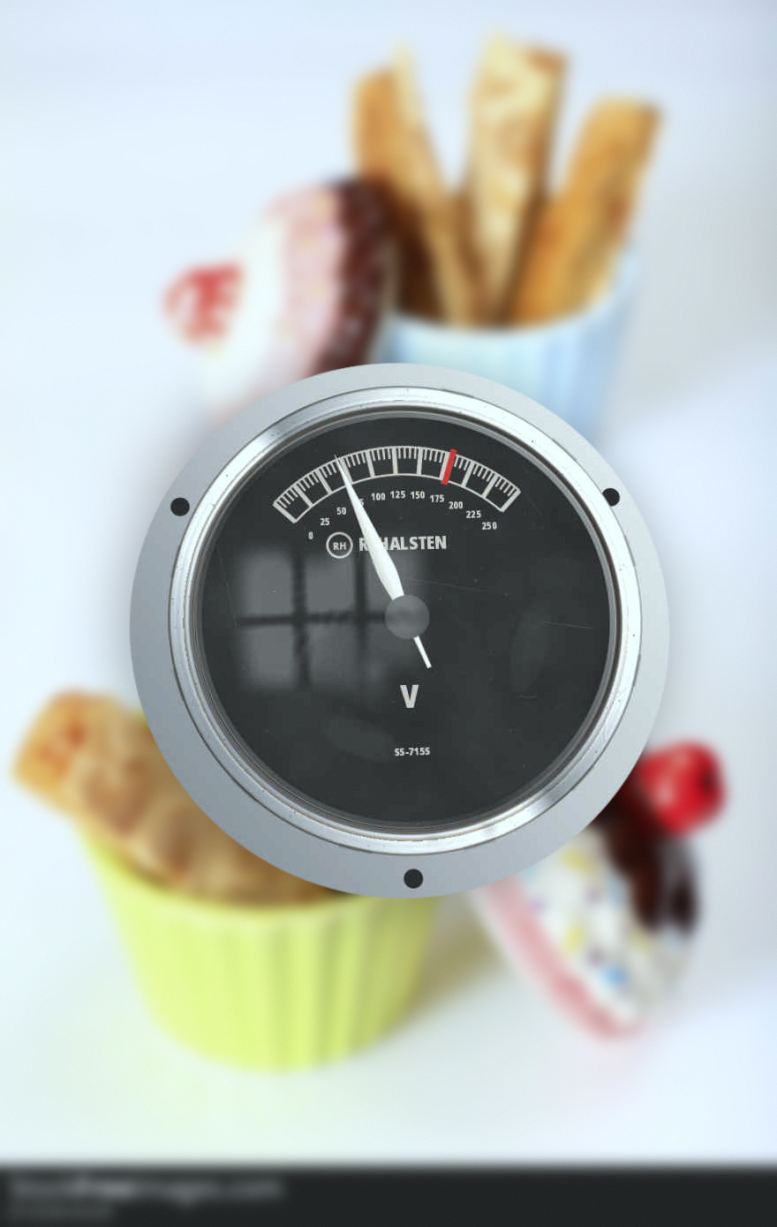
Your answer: 70 V
